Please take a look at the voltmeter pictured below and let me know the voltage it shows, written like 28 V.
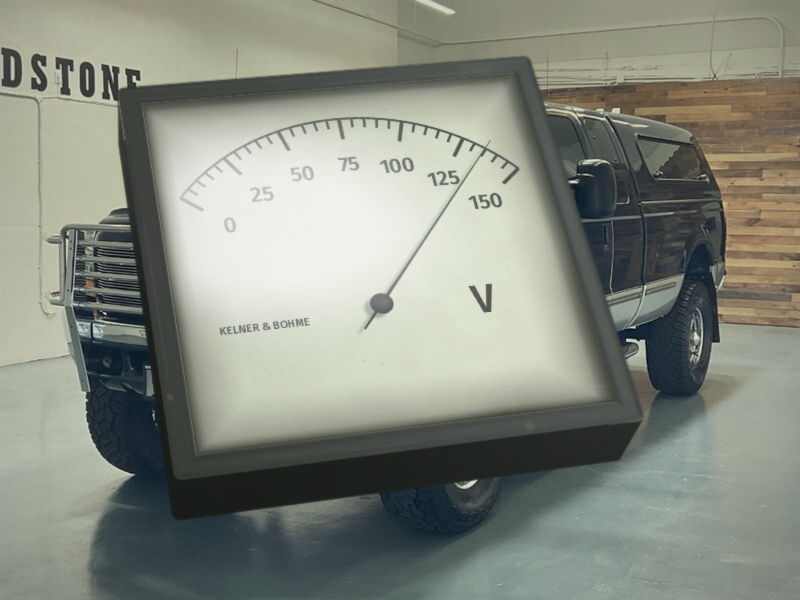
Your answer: 135 V
